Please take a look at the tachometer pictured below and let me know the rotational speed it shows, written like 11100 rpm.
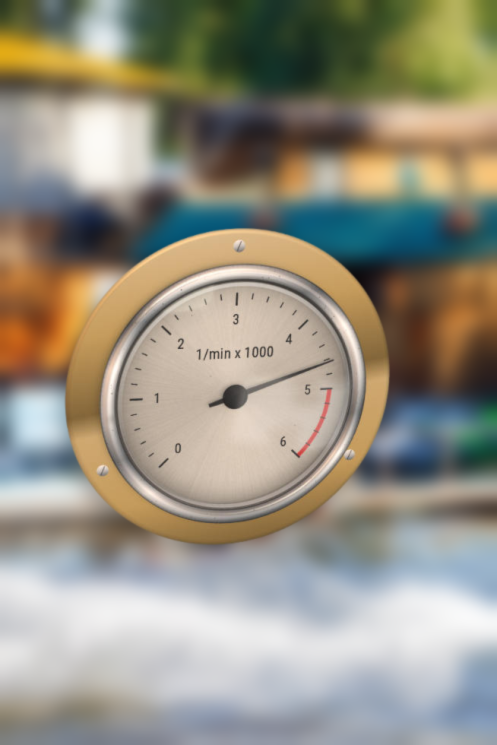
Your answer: 4600 rpm
